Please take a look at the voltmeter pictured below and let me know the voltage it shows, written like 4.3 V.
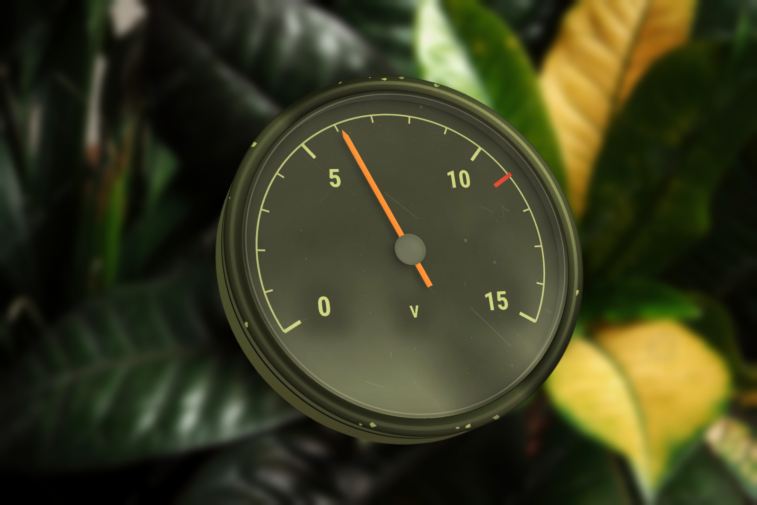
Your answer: 6 V
